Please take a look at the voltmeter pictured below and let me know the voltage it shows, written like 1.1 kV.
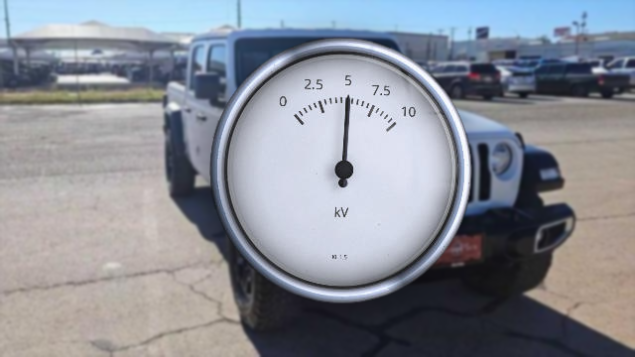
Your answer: 5 kV
